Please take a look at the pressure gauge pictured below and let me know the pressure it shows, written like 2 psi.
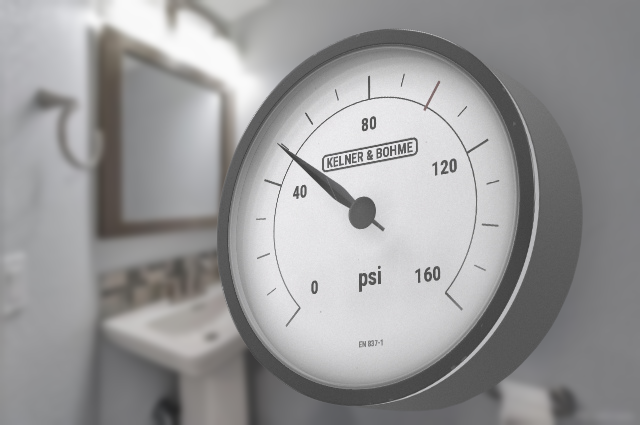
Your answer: 50 psi
